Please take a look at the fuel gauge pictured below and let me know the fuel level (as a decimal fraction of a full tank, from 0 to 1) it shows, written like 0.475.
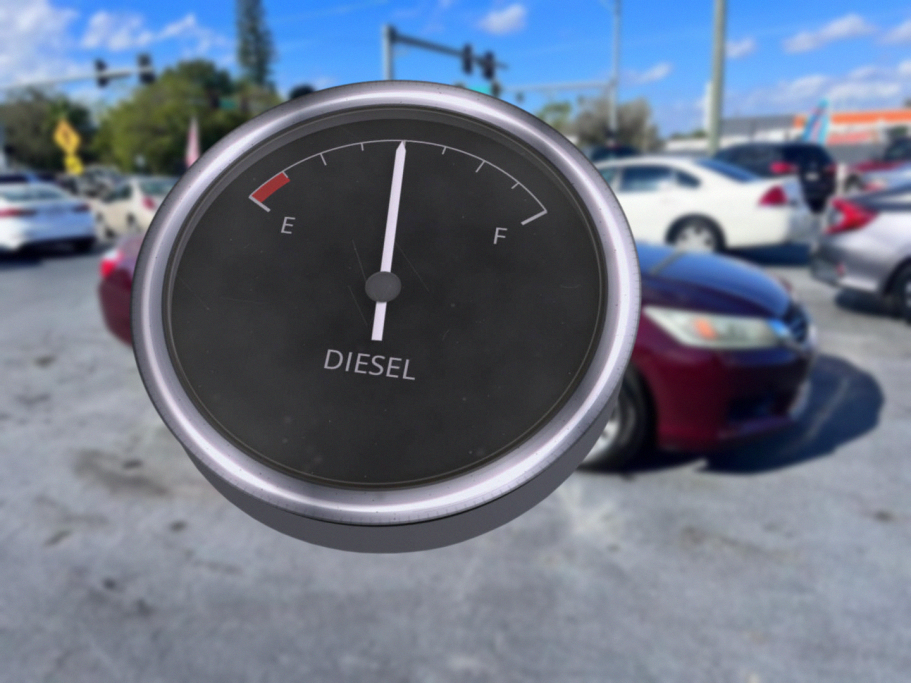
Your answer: 0.5
